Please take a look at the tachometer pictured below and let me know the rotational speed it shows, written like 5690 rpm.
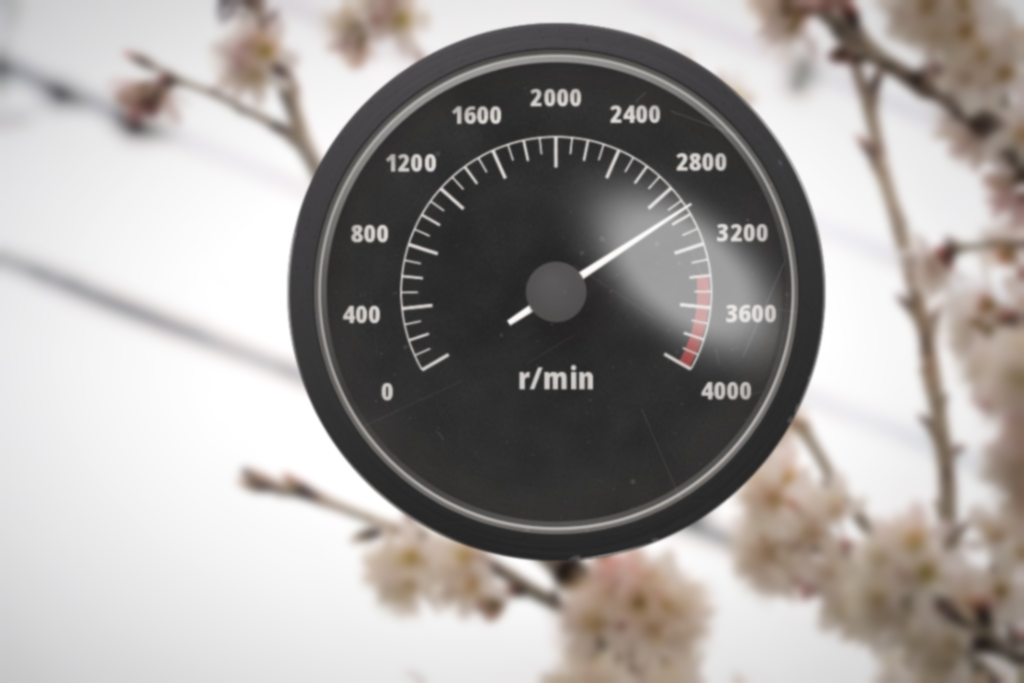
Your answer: 2950 rpm
